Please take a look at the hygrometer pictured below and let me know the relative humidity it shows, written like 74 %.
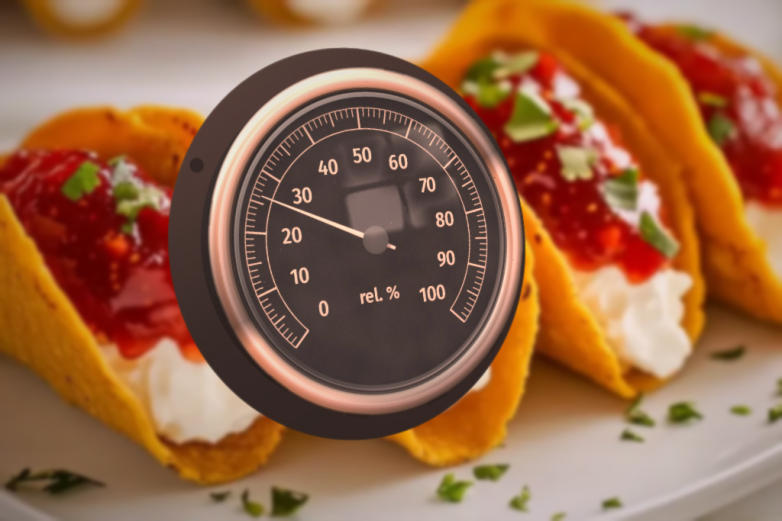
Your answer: 26 %
